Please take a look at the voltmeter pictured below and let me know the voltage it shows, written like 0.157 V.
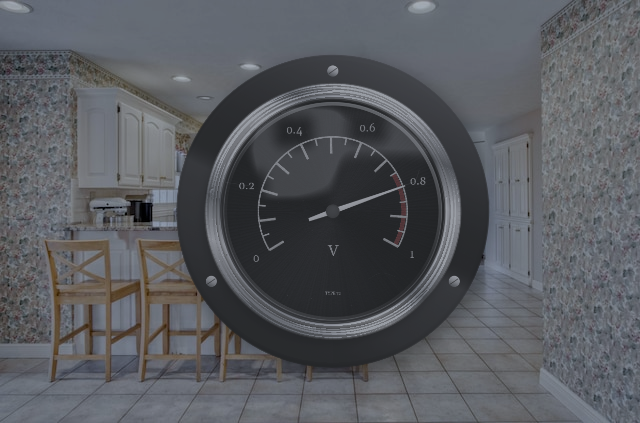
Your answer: 0.8 V
